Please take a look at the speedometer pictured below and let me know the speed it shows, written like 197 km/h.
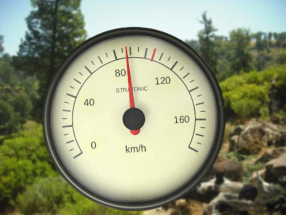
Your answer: 87.5 km/h
